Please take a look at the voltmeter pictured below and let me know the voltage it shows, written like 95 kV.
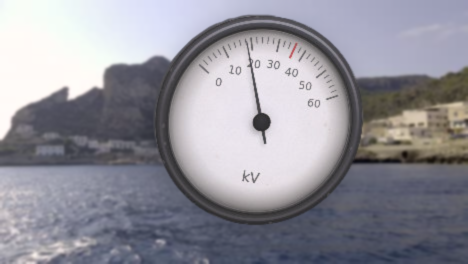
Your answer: 18 kV
